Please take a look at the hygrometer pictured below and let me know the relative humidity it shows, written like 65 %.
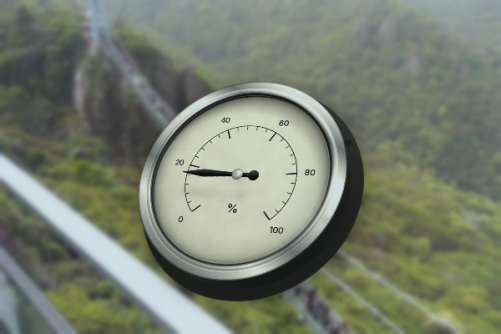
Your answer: 16 %
